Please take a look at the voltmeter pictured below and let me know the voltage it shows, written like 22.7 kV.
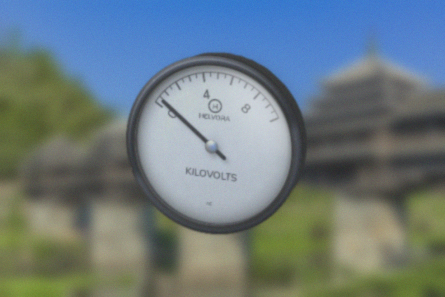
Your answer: 0.5 kV
